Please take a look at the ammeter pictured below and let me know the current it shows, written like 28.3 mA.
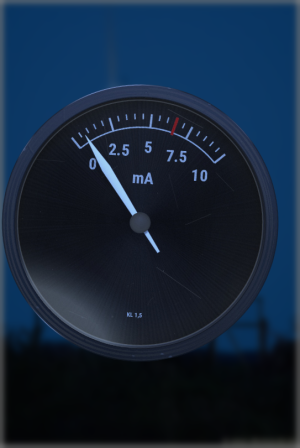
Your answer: 0.75 mA
